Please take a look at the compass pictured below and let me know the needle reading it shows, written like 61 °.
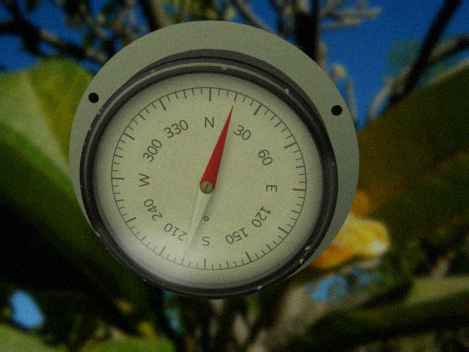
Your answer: 15 °
